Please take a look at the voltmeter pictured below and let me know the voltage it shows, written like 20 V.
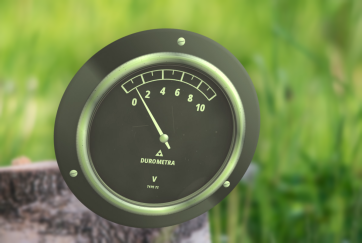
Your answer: 1 V
